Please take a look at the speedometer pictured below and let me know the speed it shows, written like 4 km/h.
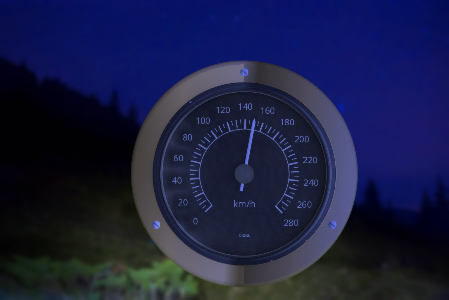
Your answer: 150 km/h
